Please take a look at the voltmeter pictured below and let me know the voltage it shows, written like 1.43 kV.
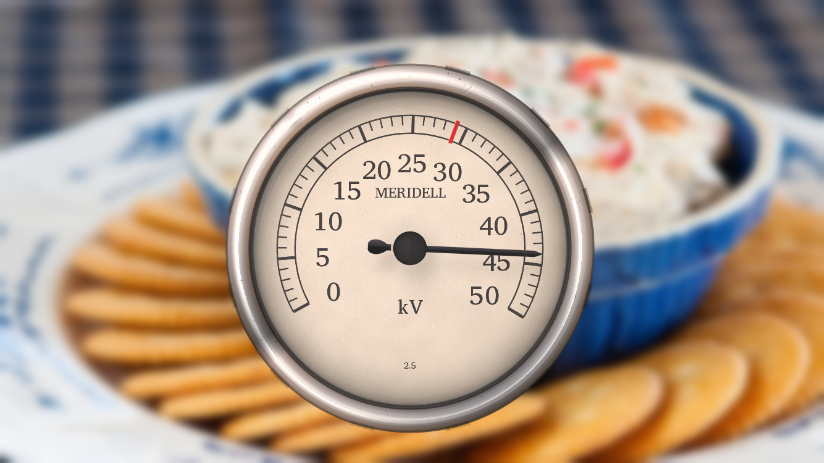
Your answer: 44 kV
